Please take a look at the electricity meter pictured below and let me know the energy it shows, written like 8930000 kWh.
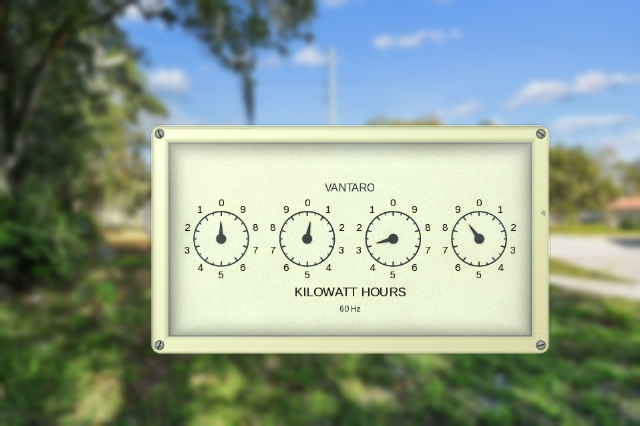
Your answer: 29 kWh
